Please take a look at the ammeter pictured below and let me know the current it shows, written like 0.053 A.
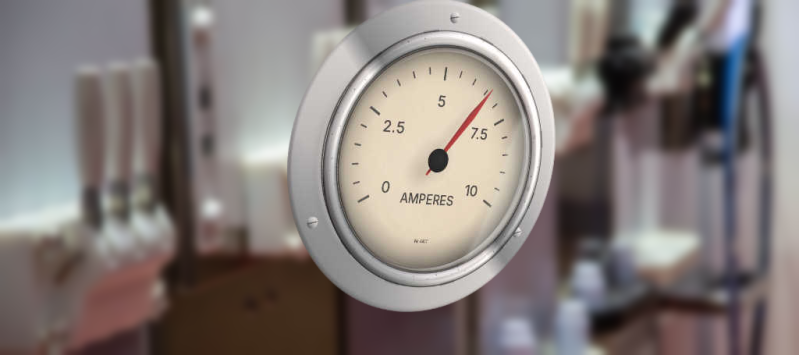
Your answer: 6.5 A
